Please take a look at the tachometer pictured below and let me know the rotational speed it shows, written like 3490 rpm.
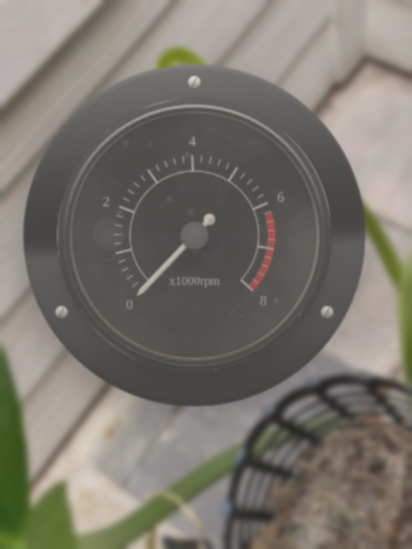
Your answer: 0 rpm
